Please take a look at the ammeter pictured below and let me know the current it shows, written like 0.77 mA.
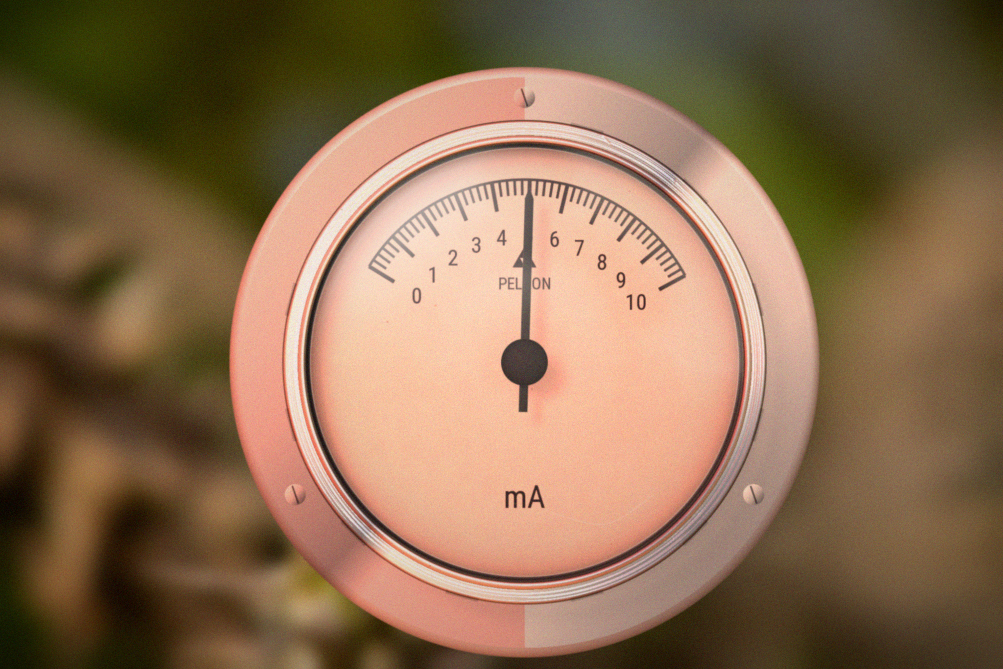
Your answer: 5 mA
